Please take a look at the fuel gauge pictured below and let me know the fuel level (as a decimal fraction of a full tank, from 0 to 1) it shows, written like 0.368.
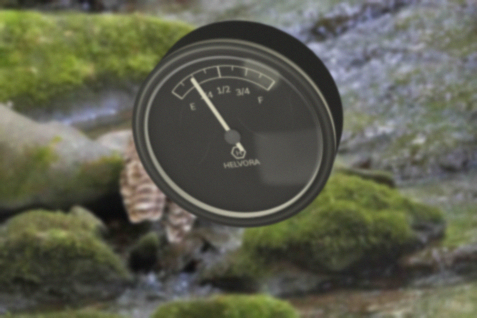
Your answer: 0.25
